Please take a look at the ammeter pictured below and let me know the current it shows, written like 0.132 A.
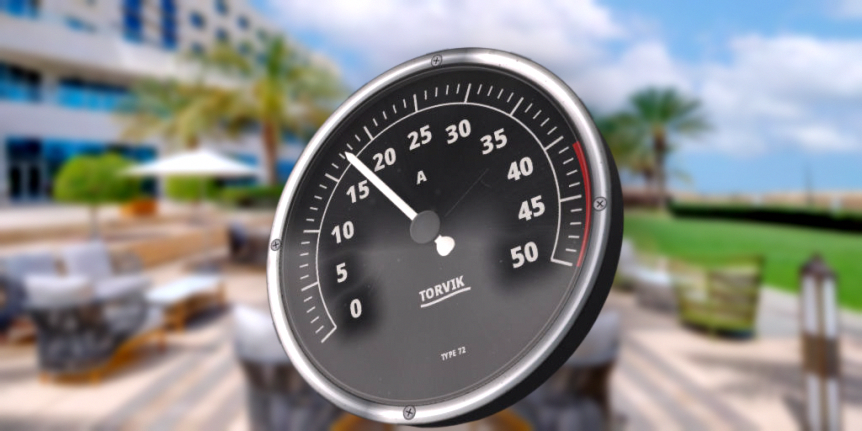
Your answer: 17.5 A
